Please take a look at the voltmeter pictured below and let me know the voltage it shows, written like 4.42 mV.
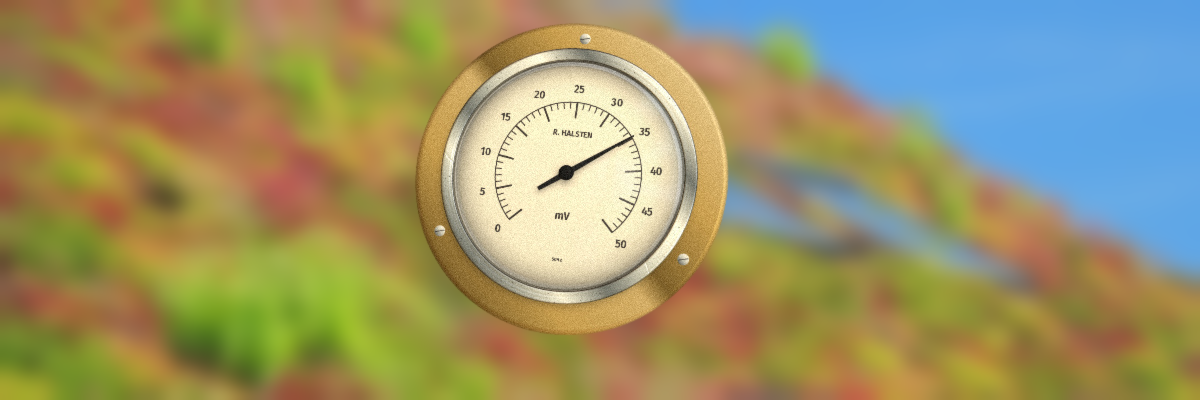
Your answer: 35 mV
